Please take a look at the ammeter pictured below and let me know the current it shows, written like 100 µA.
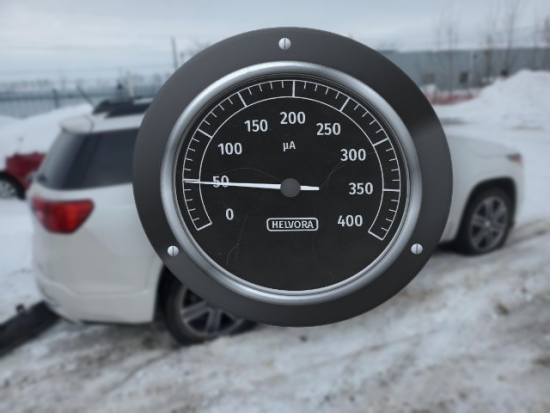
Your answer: 50 µA
